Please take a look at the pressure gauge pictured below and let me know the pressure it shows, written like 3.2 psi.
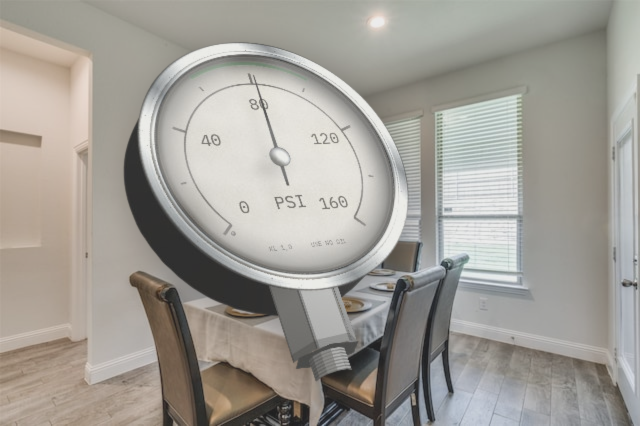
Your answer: 80 psi
